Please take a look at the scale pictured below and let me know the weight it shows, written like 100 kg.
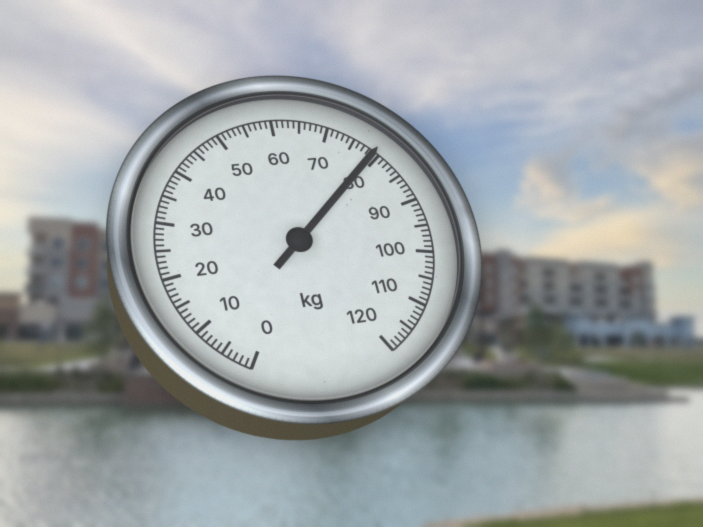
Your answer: 79 kg
